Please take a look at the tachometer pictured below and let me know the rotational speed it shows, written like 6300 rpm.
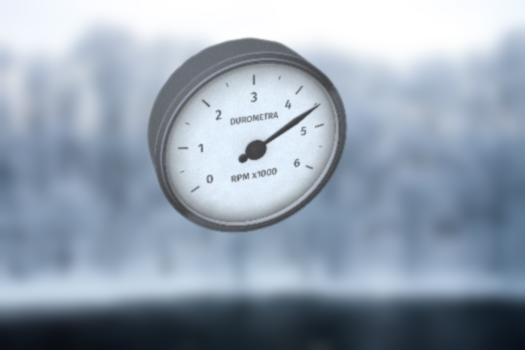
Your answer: 4500 rpm
